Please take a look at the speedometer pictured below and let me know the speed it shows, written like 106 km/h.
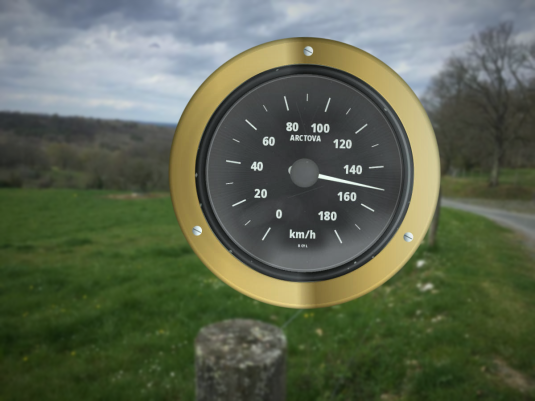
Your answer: 150 km/h
